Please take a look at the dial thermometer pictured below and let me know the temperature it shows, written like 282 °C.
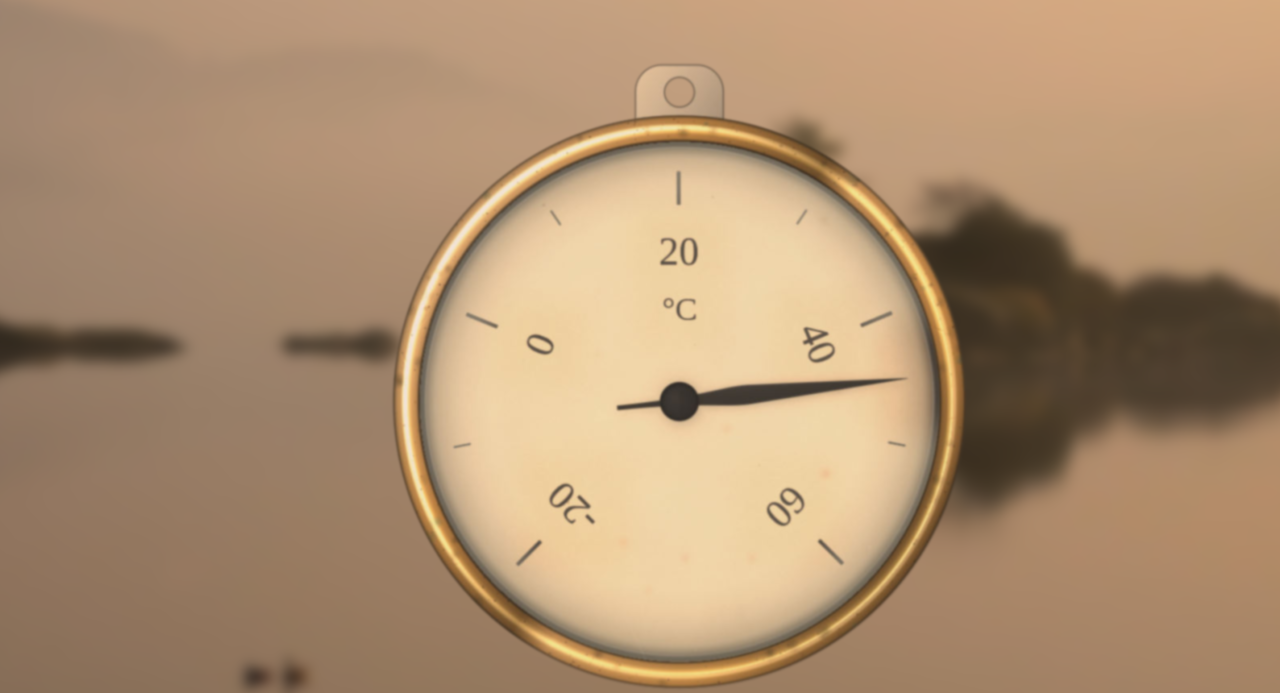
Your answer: 45 °C
